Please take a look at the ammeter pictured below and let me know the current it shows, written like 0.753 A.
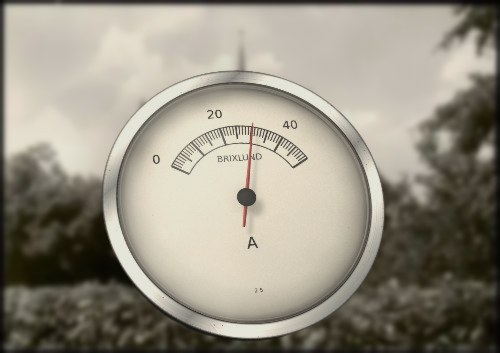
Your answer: 30 A
